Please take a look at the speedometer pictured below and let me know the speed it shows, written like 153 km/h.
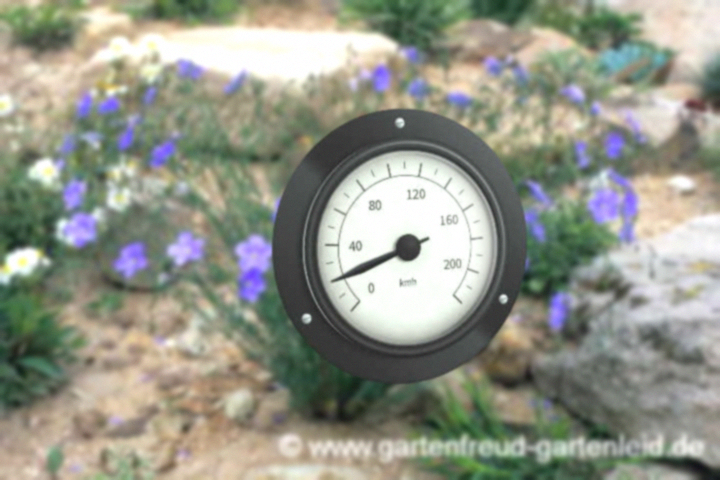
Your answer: 20 km/h
